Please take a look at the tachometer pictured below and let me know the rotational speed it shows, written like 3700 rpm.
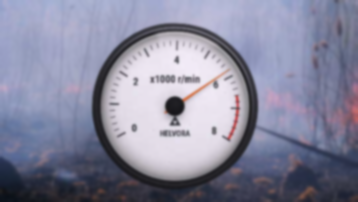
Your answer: 5800 rpm
